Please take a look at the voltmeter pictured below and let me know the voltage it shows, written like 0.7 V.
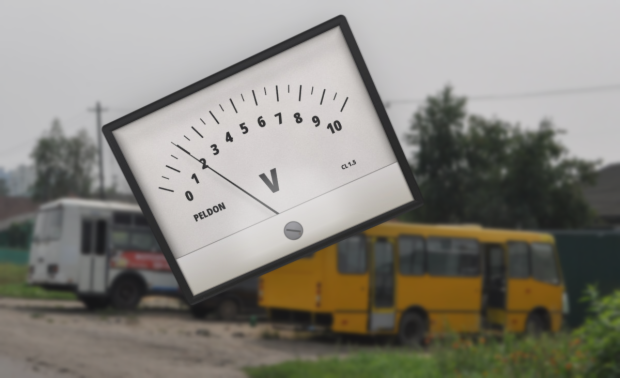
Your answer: 2 V
